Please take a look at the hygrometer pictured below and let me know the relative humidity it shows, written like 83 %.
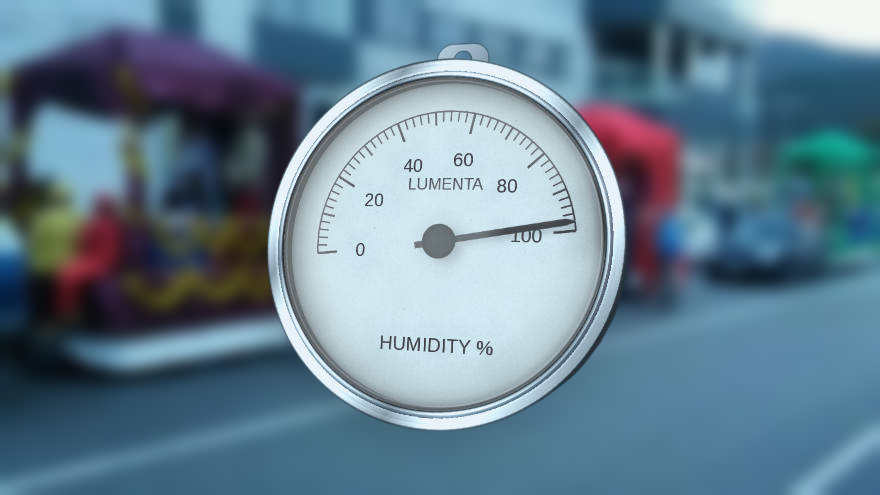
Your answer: 98 %
